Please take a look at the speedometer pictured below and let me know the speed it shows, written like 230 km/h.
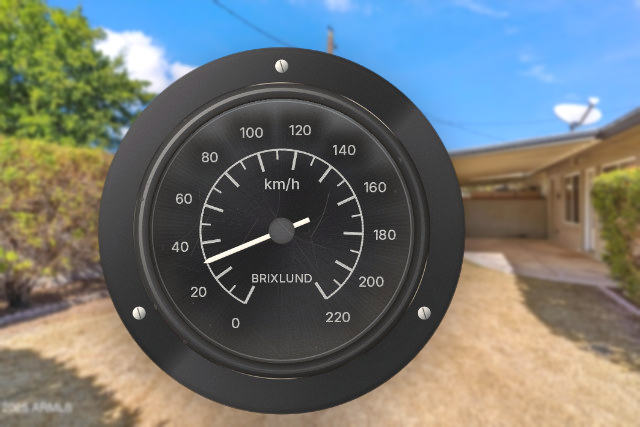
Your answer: 30 km/h
